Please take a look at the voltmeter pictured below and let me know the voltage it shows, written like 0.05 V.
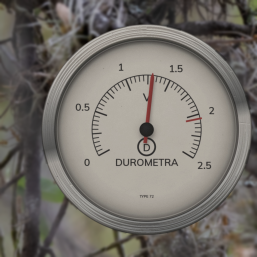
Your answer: 1.3 V
